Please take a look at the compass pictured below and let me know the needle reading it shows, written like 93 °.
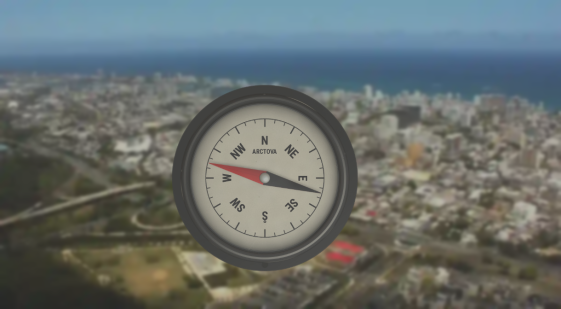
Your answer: 285 °
